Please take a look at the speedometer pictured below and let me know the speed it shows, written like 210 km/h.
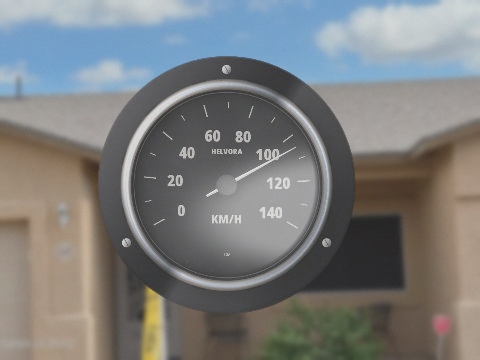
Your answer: 105 km/h
